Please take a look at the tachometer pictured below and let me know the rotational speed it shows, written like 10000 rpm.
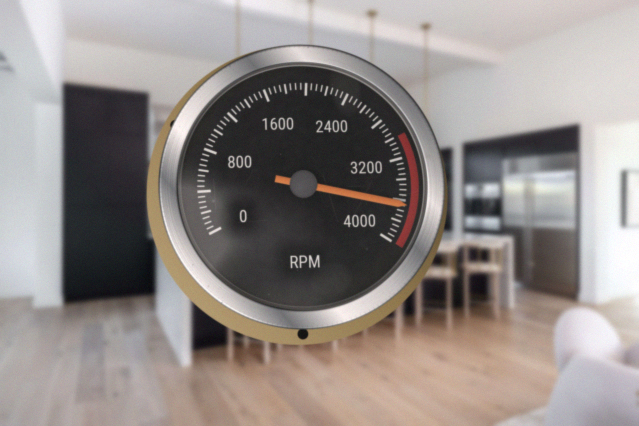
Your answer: 3650 rpm
